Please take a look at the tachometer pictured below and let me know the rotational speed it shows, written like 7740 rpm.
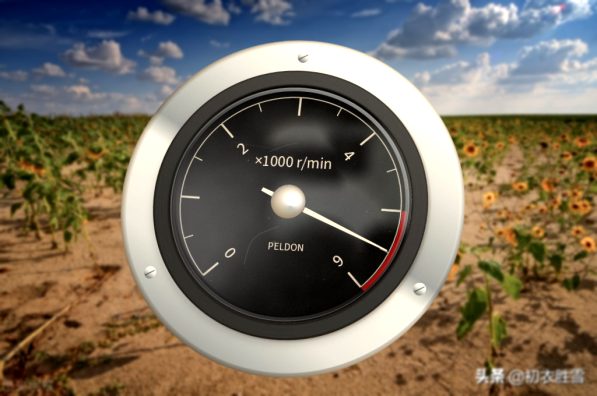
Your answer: 5500 rpm
